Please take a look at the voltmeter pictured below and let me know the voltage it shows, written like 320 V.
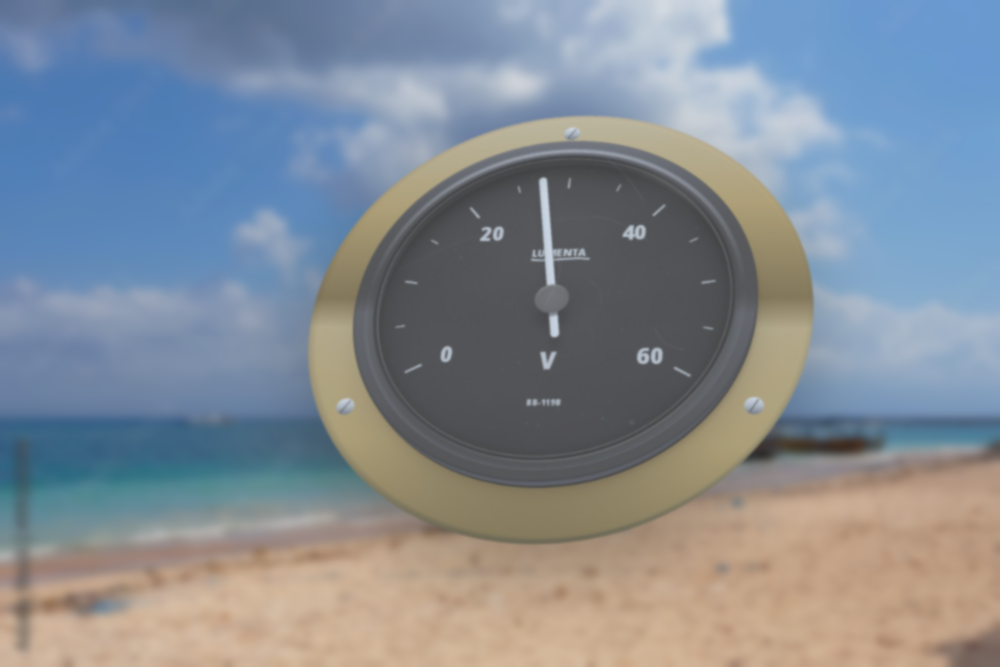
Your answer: 27.5 V
